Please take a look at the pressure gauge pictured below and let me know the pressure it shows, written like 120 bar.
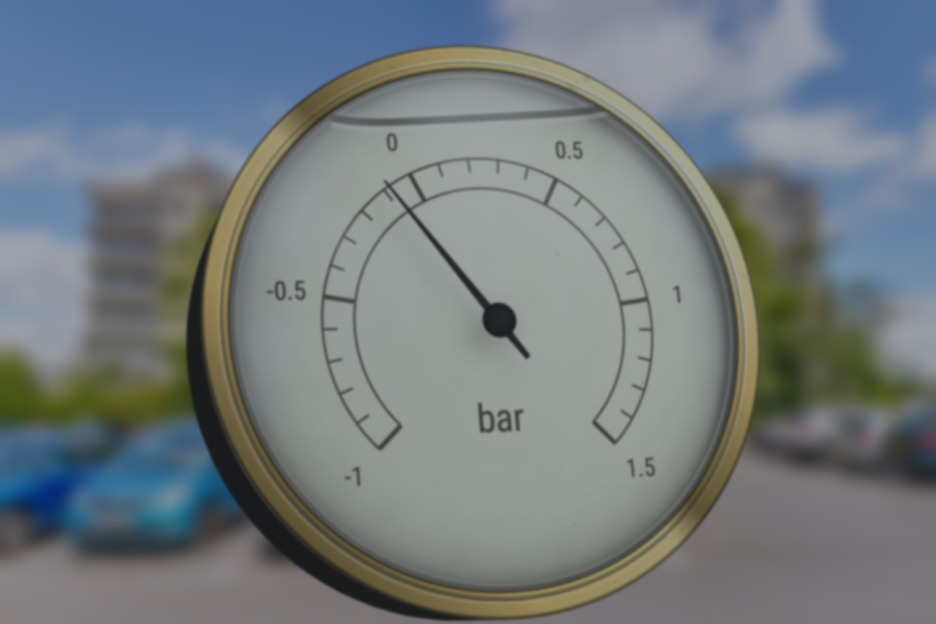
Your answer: -0.1 bar
